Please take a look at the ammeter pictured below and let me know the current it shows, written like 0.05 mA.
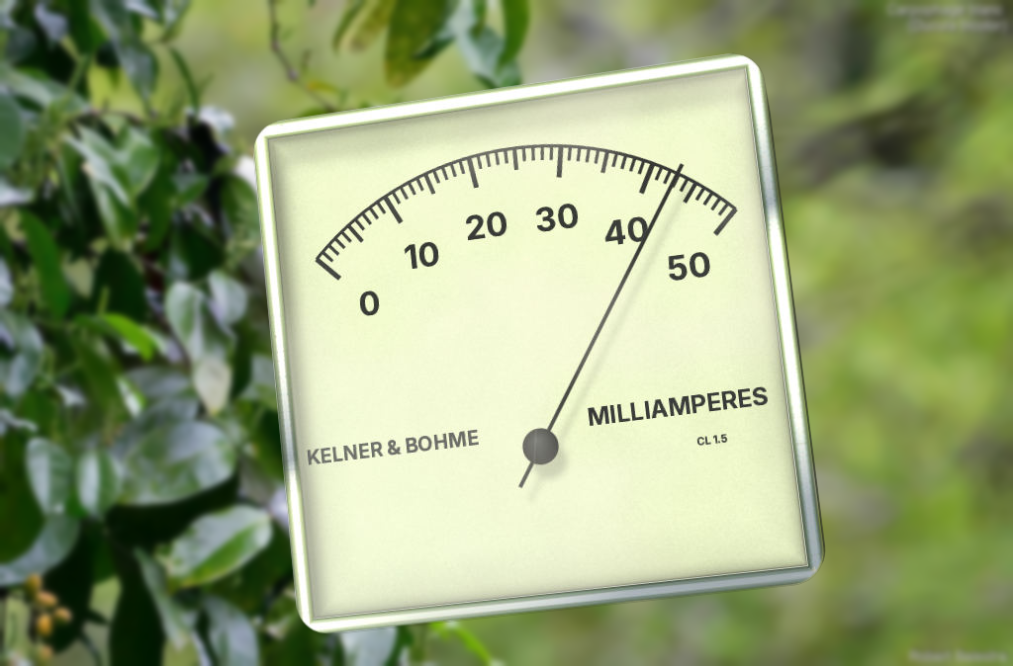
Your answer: 43 mA
